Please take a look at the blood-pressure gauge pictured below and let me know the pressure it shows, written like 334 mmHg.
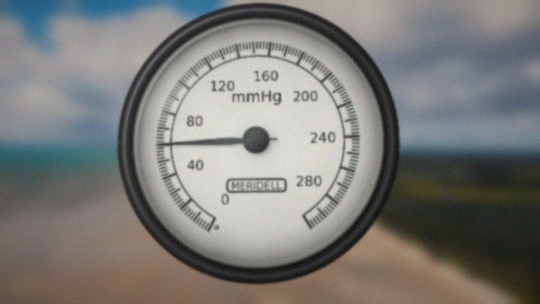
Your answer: 60 mmHg
